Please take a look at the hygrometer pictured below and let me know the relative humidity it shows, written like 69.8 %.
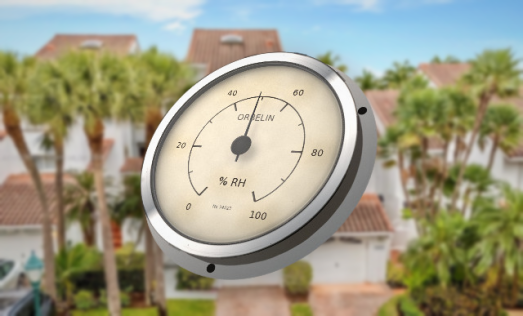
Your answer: 50 %
